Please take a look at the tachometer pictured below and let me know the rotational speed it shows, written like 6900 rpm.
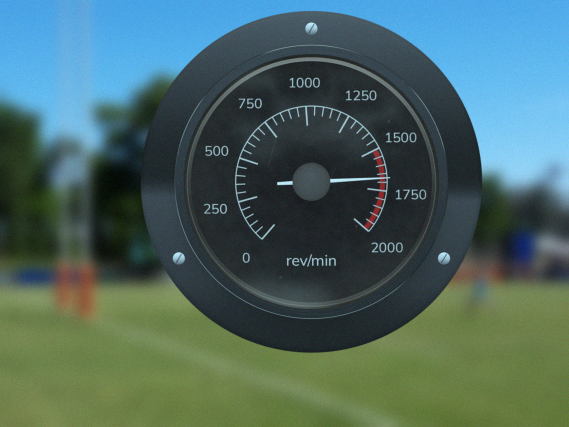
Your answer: 1675 rpm
